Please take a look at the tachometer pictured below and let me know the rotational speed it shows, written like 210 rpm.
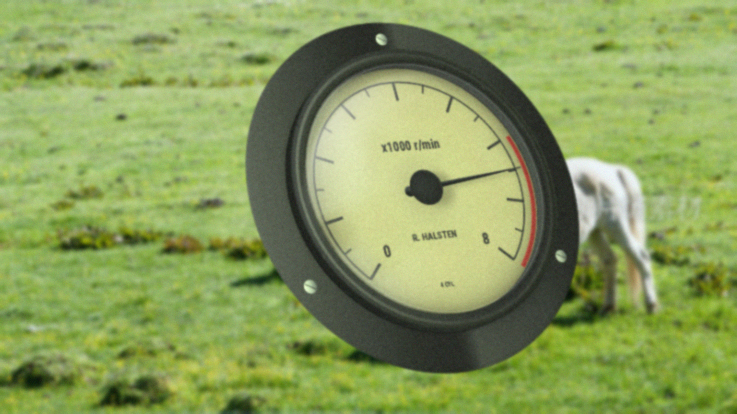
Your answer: 6500 rpm
